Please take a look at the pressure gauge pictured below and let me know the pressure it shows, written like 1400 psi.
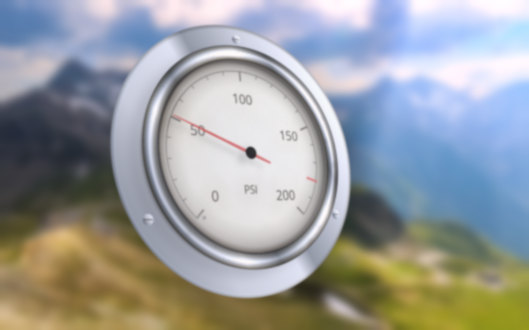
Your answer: 50 psi
